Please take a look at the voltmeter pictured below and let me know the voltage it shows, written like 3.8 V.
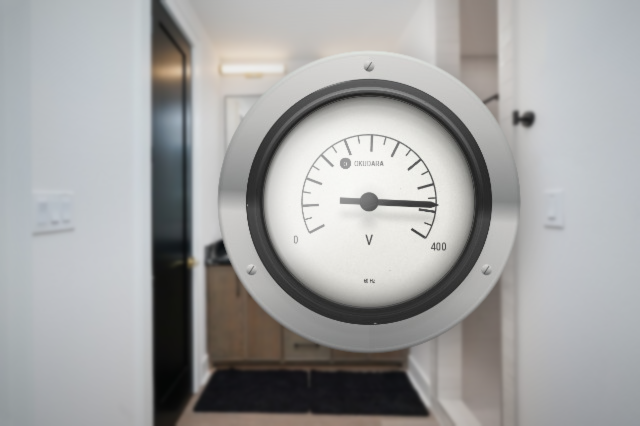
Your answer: 350 V
